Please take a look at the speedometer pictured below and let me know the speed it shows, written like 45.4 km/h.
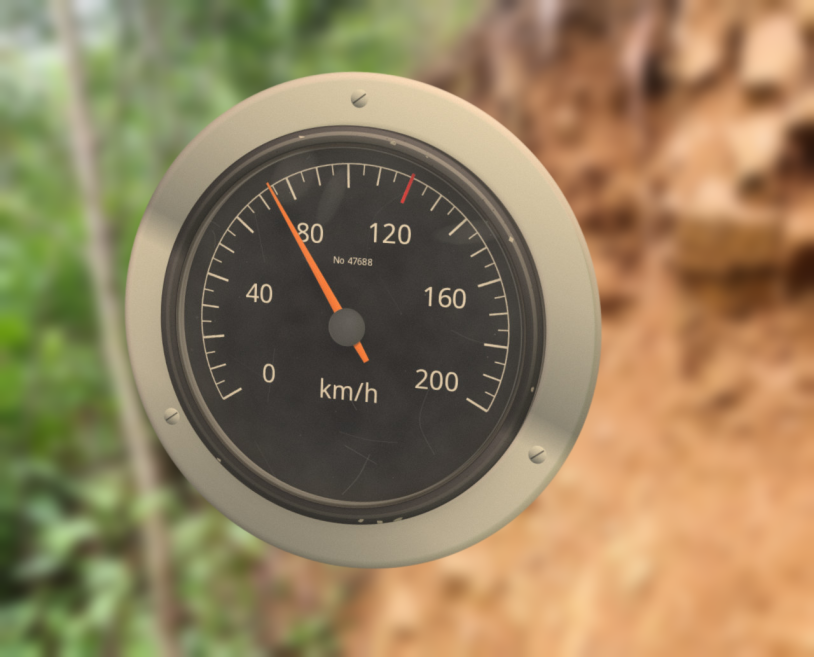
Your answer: 75 km/h
